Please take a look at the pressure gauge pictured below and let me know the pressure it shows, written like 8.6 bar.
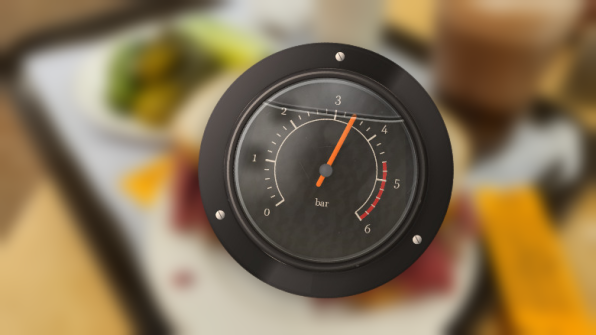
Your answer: 3.4 bar
